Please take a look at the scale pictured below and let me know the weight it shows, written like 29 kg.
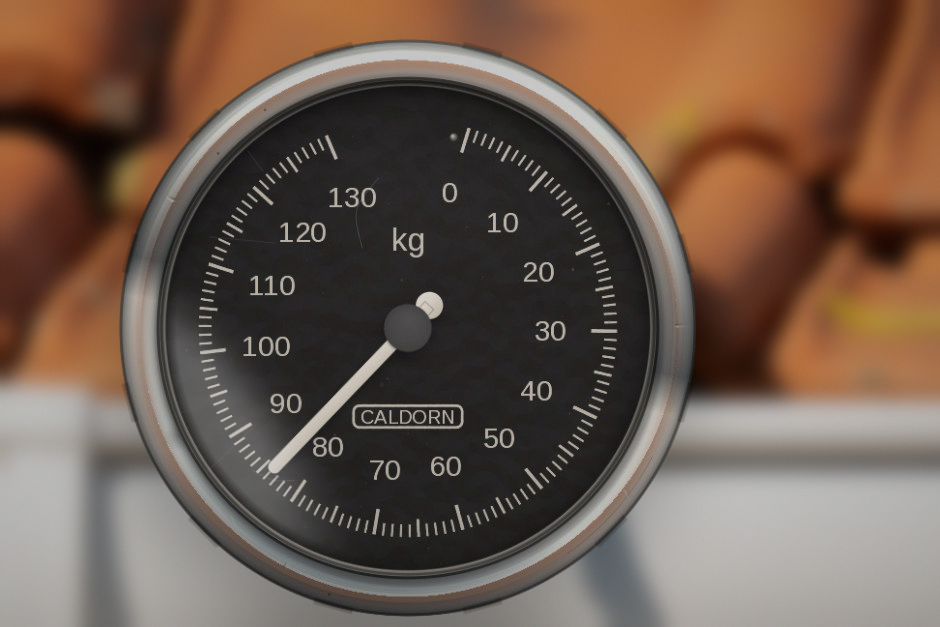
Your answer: 84 kg
